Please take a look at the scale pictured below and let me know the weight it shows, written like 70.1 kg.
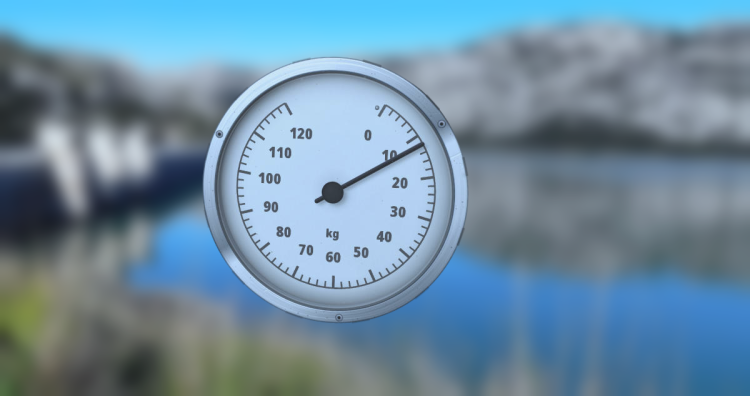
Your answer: 12 kg
